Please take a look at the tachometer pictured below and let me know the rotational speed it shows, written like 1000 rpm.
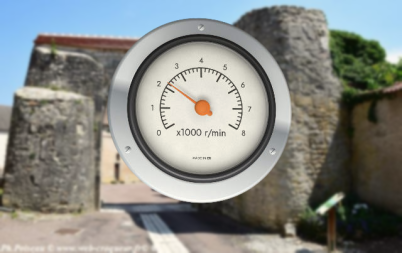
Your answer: 2200 rpm
